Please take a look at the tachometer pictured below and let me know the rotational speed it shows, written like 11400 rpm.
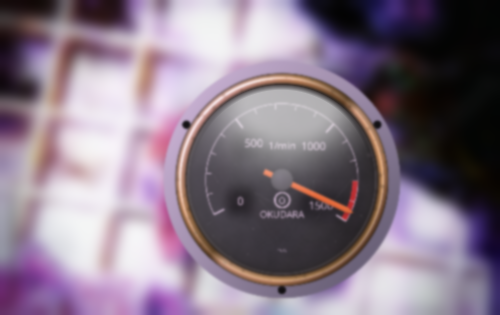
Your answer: 1450 rpm
